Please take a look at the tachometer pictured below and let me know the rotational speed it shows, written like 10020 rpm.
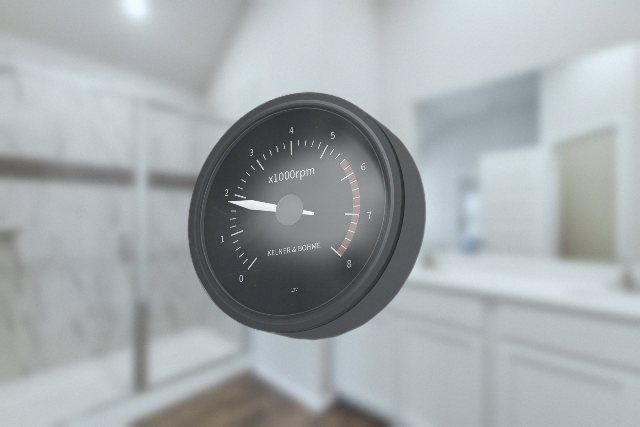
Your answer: 1800 rpm
